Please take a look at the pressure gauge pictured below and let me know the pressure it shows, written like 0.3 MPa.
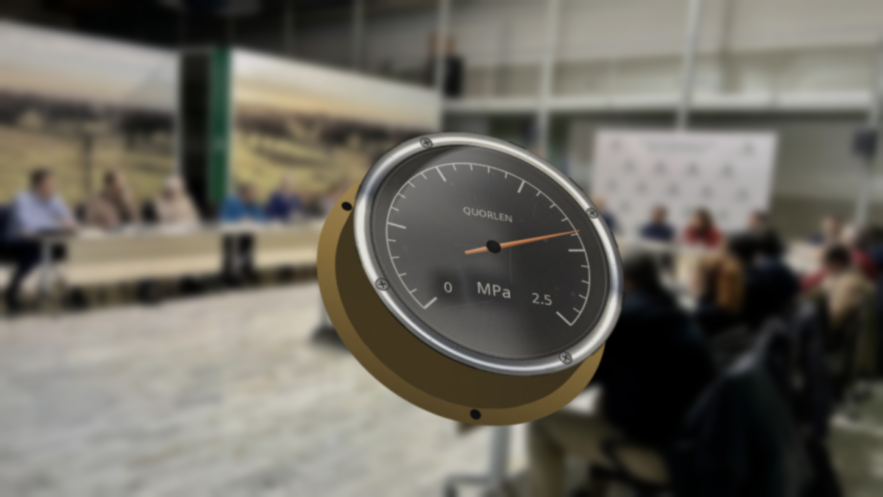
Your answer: 1.9 MPa
